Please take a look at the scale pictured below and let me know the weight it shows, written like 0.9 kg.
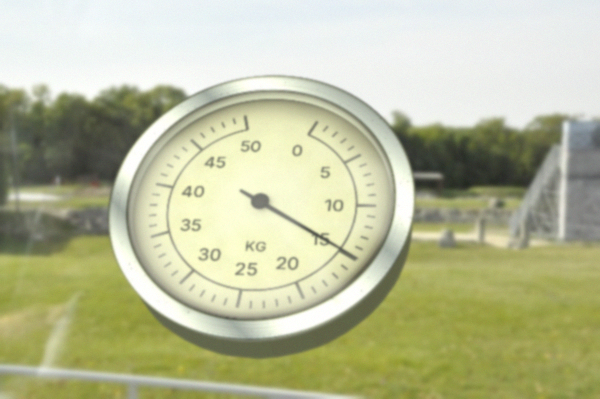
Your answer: 15 kg
